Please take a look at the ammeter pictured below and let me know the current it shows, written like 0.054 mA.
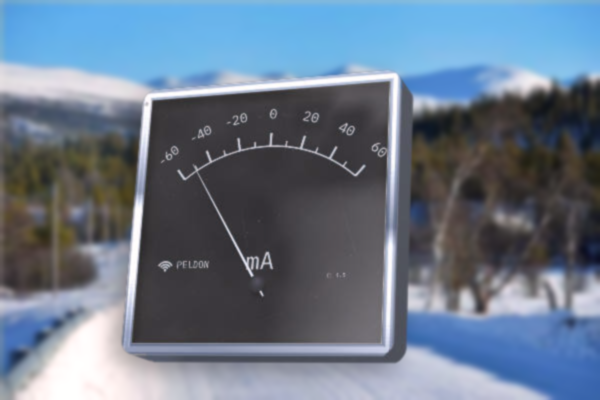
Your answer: -50 mA
